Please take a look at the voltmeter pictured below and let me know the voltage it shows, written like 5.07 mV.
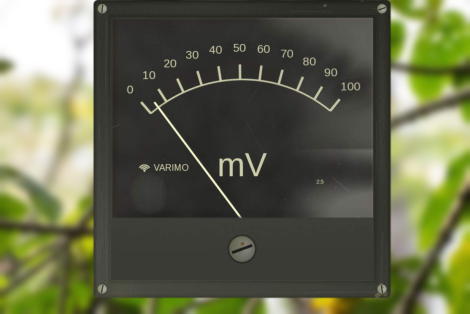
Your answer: 5 mV
